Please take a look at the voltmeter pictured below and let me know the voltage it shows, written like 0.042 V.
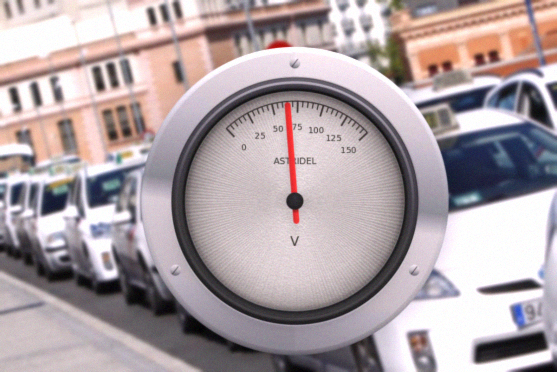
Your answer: 65 V
